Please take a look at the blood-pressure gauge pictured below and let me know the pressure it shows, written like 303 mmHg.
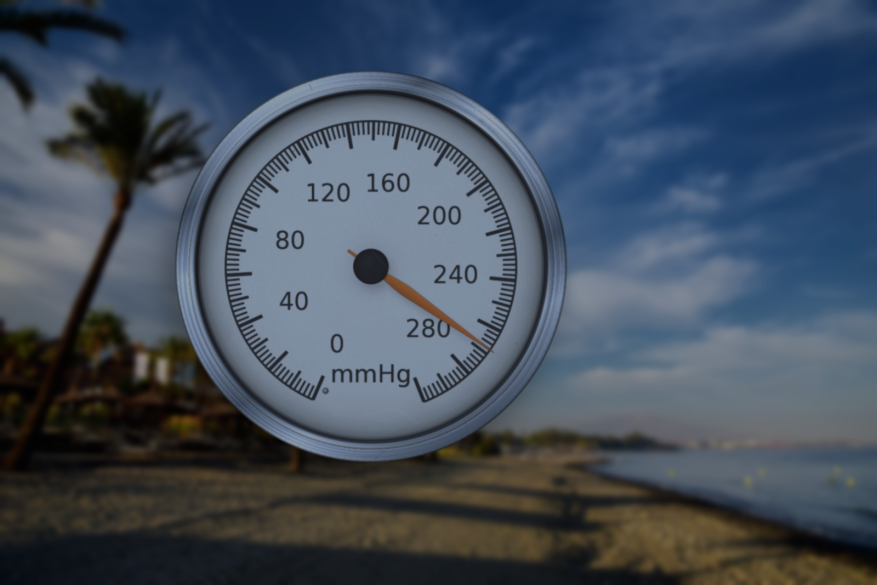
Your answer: 268 mmHg
